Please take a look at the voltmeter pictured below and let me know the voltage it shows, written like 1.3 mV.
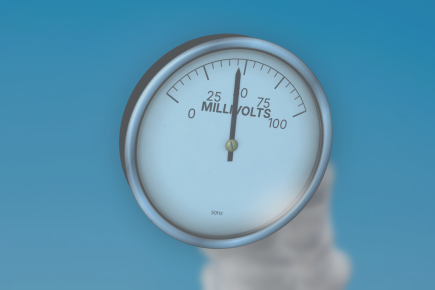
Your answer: 45 mV
